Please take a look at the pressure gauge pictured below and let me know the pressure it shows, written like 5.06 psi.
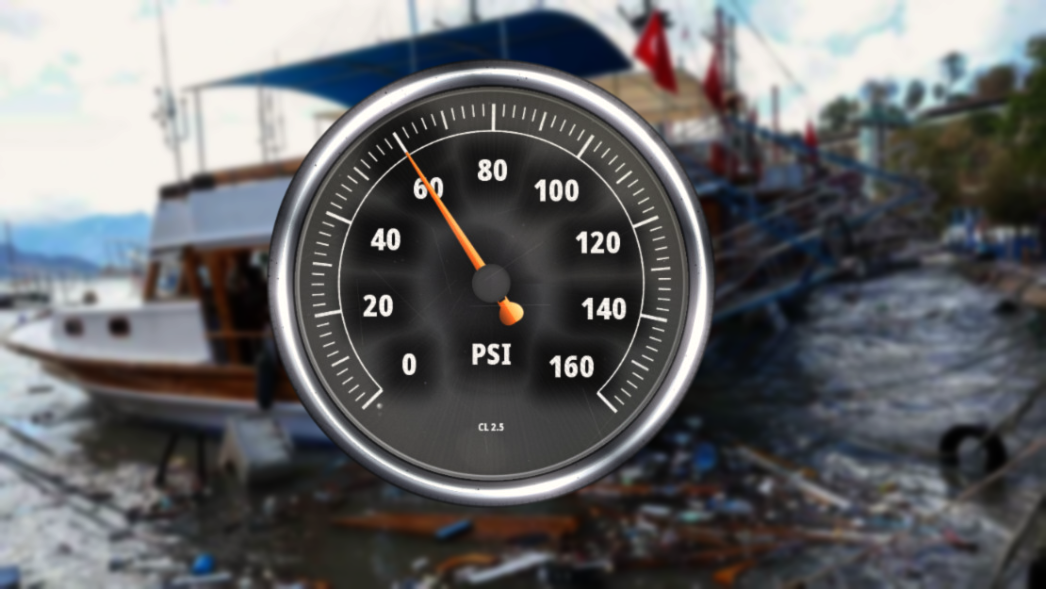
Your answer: 60 psi
